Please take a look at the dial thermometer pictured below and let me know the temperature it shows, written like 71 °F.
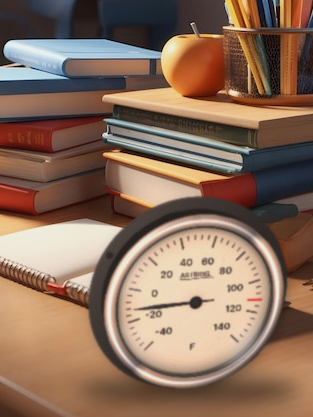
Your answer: -12 °F
